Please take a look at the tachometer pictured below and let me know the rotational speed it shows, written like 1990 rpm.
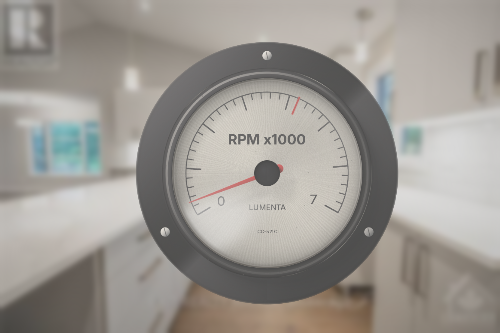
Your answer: 300 rpm
